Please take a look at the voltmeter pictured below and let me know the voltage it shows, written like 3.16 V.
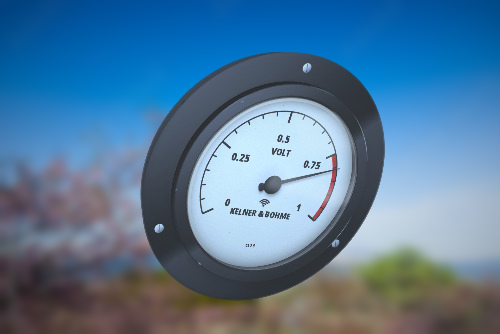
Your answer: 0.8 V
